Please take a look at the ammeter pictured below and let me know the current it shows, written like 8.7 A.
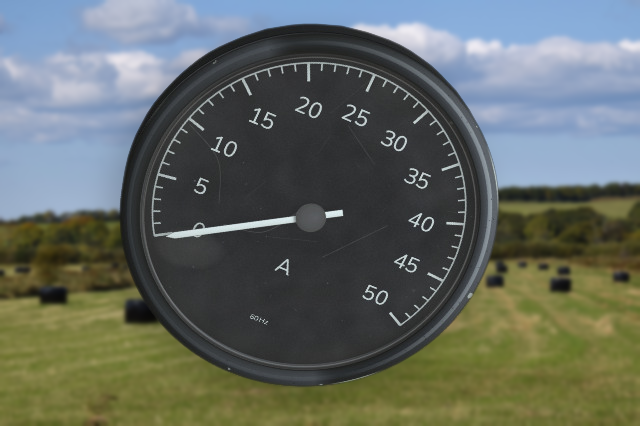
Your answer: 0 A
